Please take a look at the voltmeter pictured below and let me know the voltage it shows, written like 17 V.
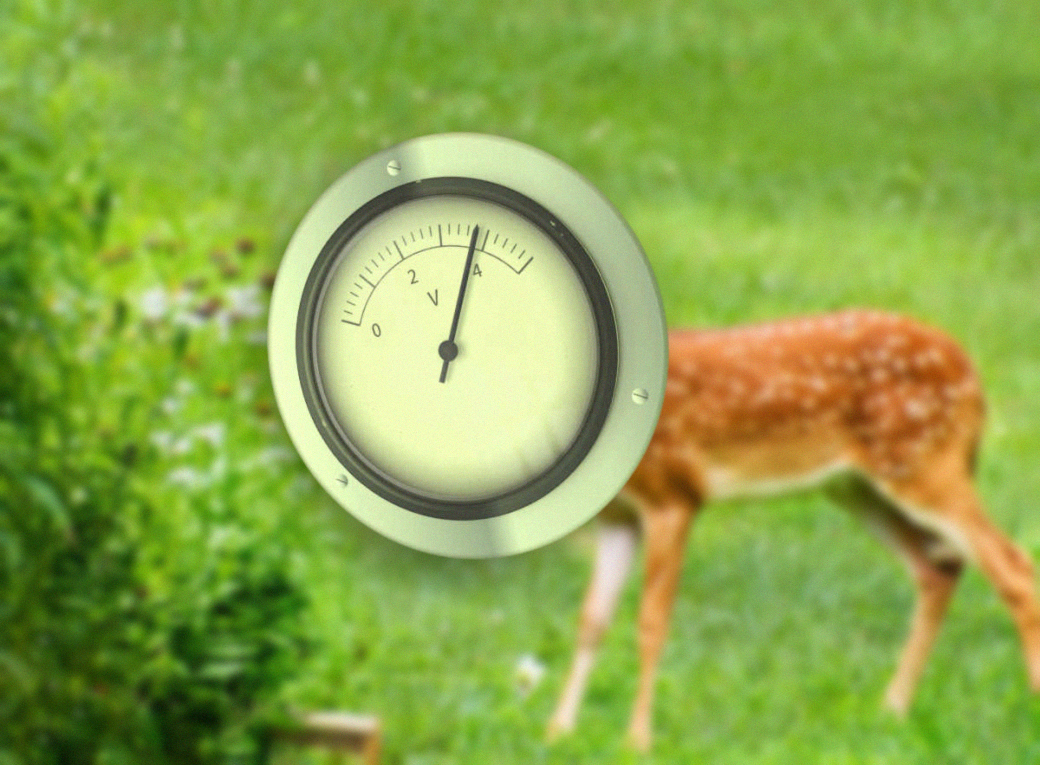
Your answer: 3.8 V
